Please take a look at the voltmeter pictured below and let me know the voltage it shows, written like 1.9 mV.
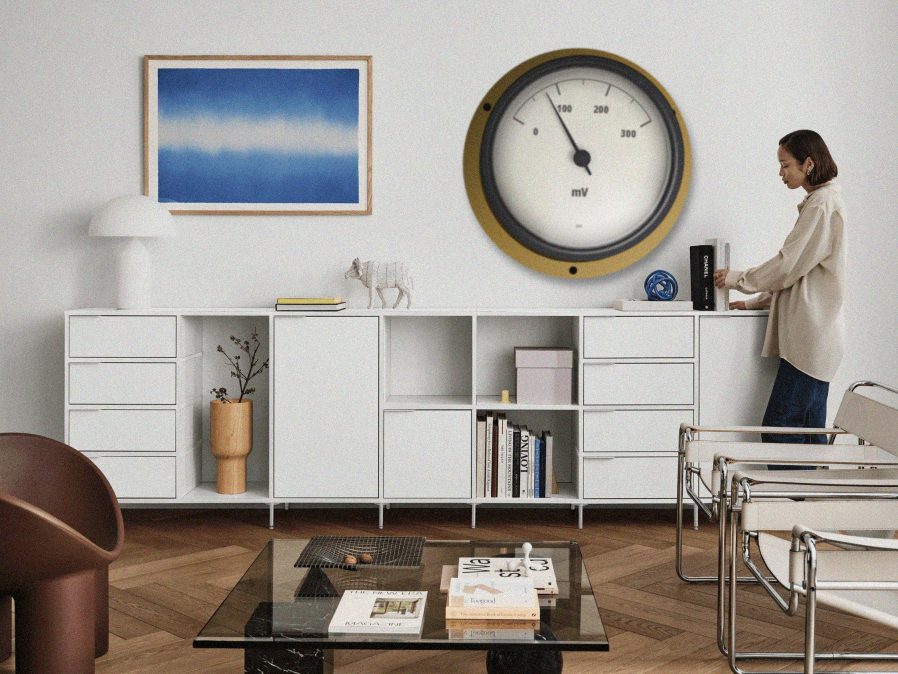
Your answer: 75 mV
